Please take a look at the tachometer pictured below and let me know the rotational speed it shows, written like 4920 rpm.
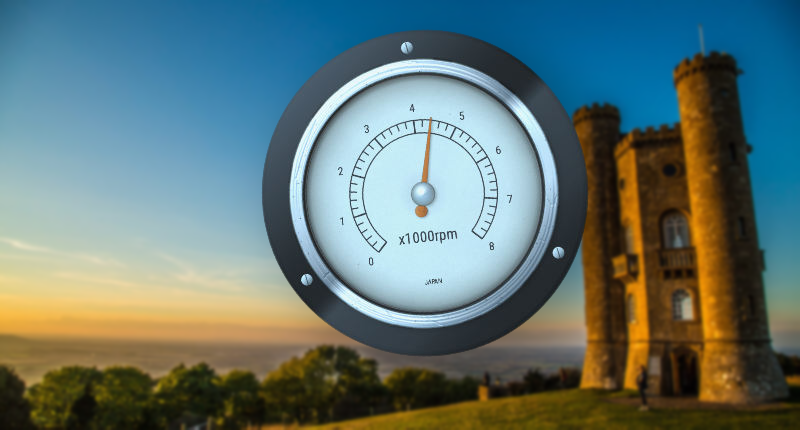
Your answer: 4400 rpm
